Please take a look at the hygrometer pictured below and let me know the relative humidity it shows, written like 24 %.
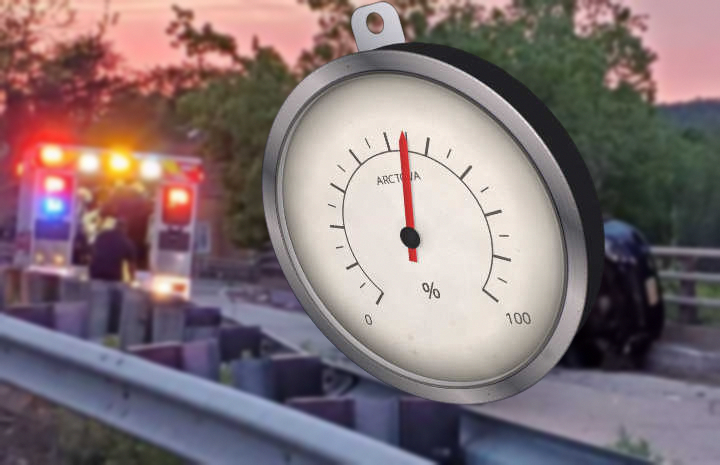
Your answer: 55 %
